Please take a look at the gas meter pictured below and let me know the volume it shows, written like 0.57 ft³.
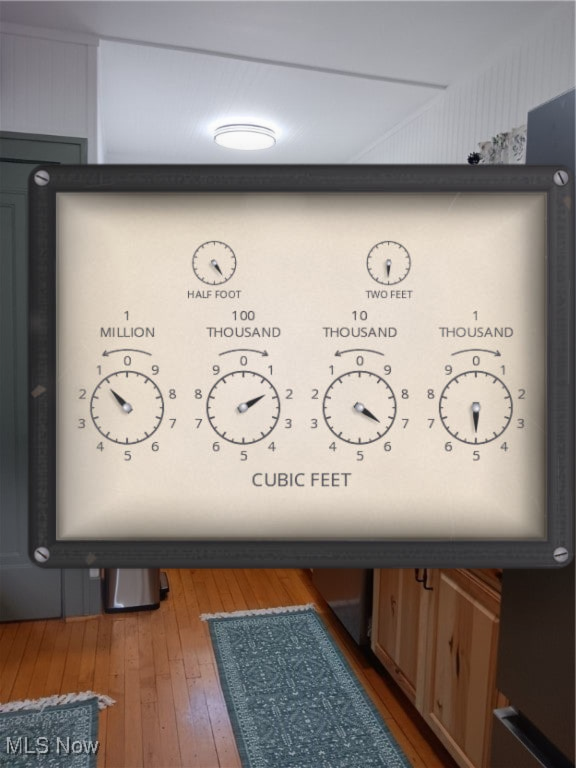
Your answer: 116500 ft³
